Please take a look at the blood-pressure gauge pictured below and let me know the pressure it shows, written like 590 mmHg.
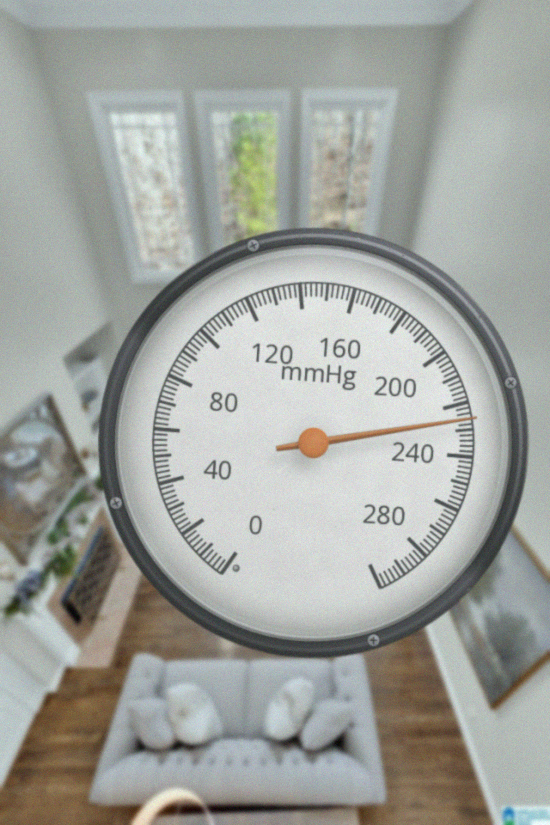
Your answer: 226 mmHg
